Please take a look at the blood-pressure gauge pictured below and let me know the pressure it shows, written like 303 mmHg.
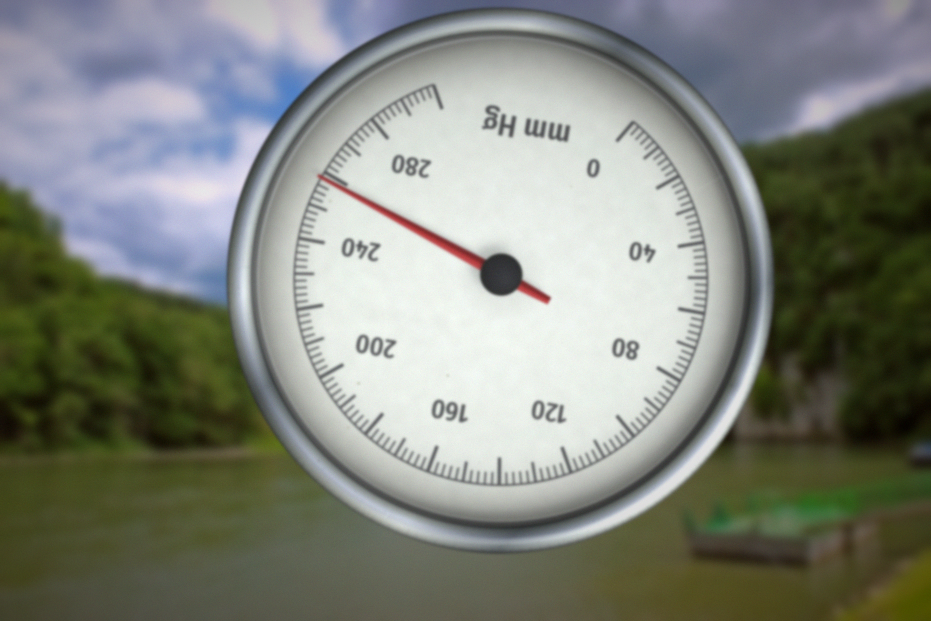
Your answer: 258 mmHg
